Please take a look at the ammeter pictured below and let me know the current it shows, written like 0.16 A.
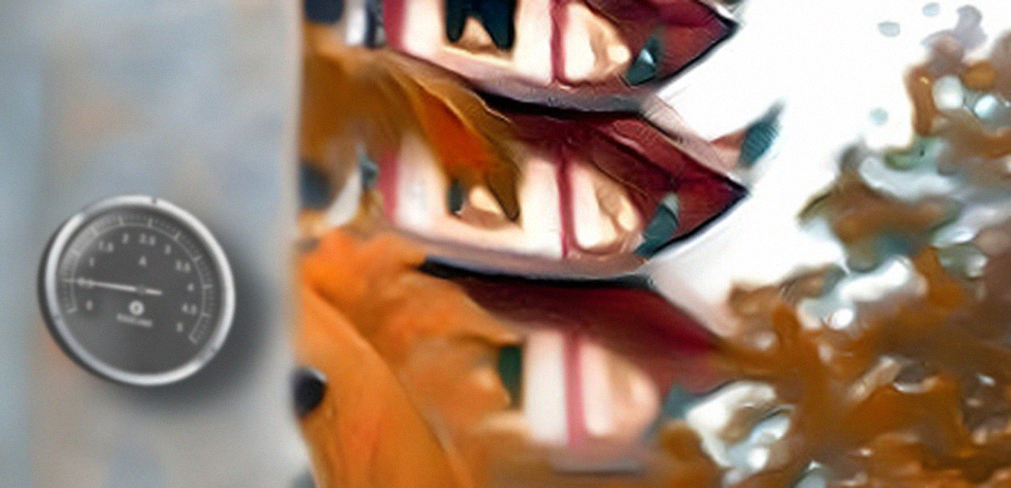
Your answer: 0.5 A
